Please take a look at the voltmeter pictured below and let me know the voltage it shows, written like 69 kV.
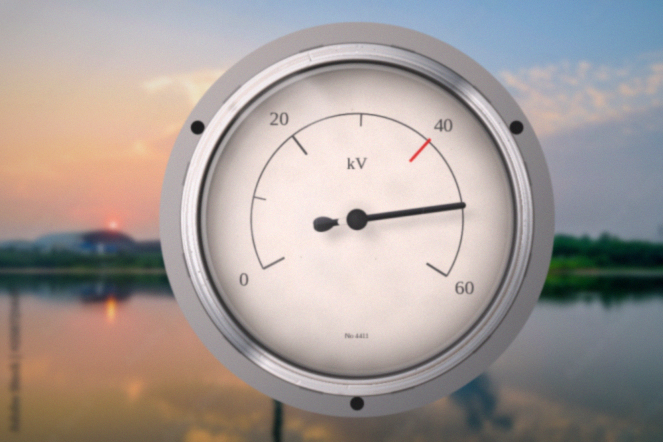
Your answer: 50 kV
